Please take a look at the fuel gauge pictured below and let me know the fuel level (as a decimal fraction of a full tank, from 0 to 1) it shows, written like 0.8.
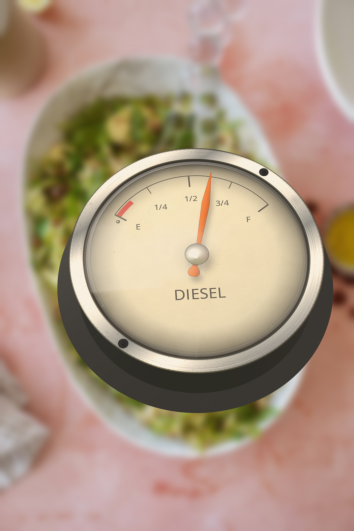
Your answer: 0.625
